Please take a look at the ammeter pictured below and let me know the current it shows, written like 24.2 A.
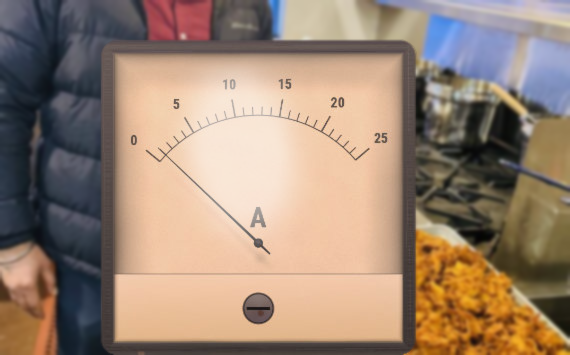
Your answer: 1 A
